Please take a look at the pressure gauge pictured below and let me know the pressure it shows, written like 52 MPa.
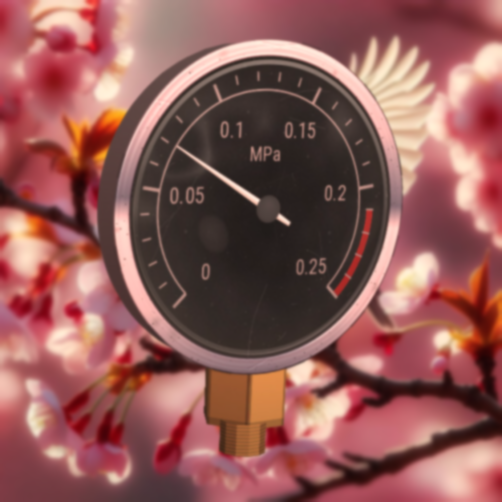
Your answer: 0.07 MPa
